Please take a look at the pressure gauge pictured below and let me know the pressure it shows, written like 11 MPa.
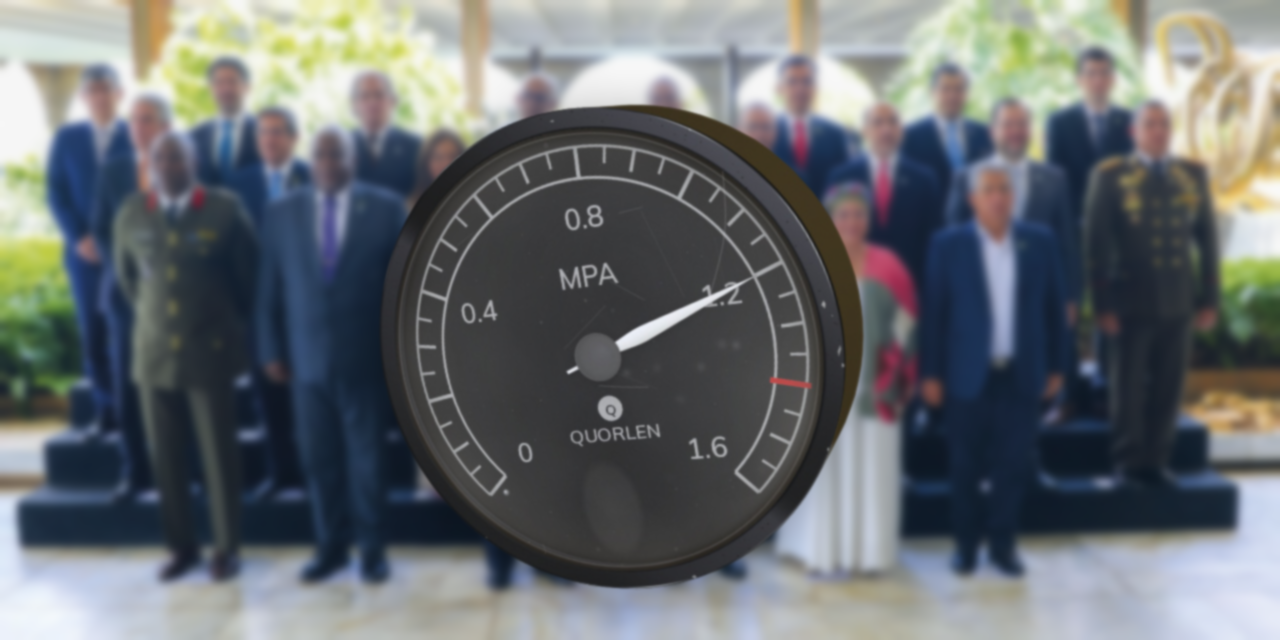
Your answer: 1.2 MPa
